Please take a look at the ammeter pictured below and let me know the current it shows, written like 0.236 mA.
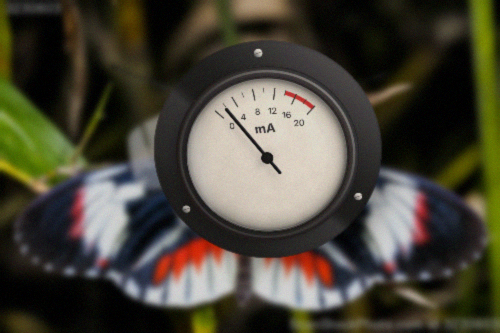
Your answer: 2 mA
